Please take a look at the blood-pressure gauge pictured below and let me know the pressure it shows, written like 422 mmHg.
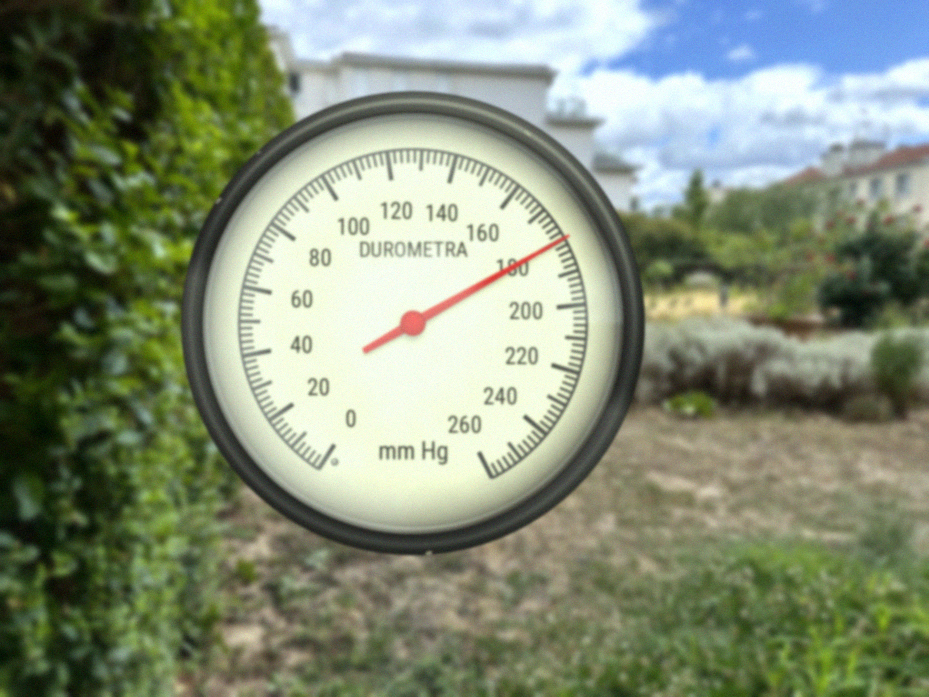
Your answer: 180 mmHg
